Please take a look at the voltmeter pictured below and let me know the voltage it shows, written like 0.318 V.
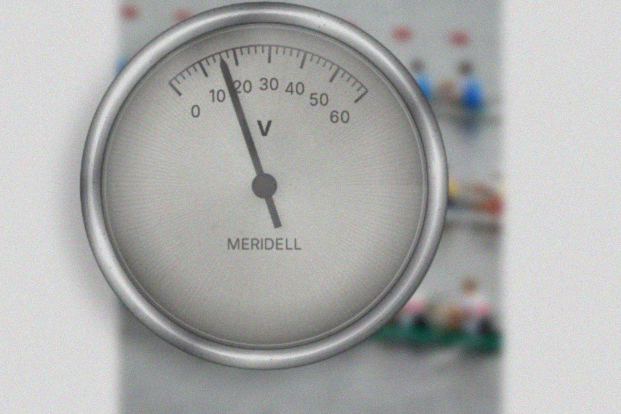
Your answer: 16 V
